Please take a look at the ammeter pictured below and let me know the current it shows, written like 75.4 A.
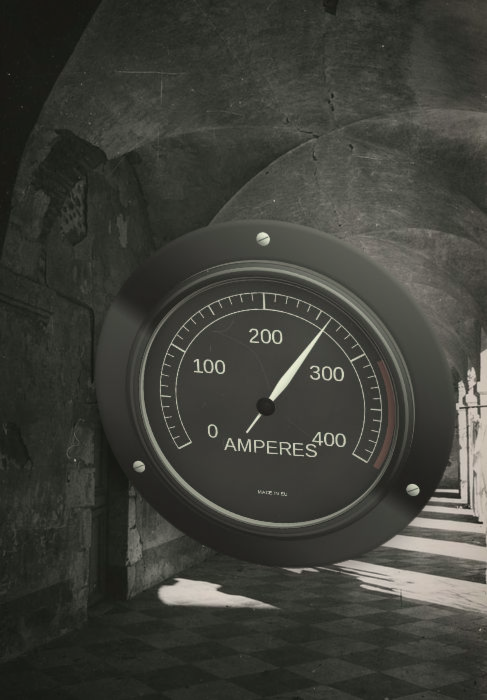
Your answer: 260 A
